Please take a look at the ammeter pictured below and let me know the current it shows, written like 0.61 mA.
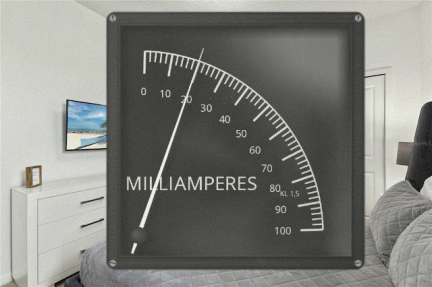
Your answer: 20 mA
